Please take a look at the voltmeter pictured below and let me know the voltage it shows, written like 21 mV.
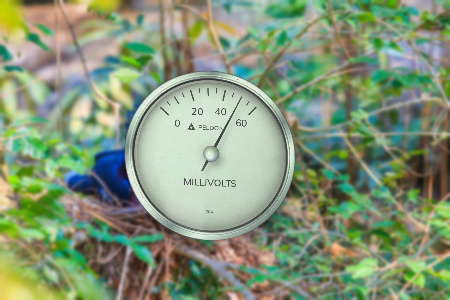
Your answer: 50 mV
